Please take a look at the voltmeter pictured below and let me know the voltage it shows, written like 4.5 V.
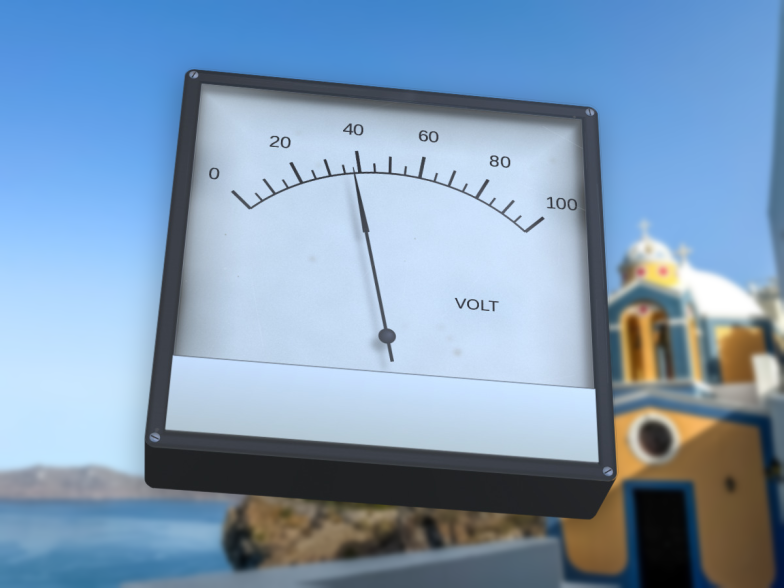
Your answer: 37.5 V
